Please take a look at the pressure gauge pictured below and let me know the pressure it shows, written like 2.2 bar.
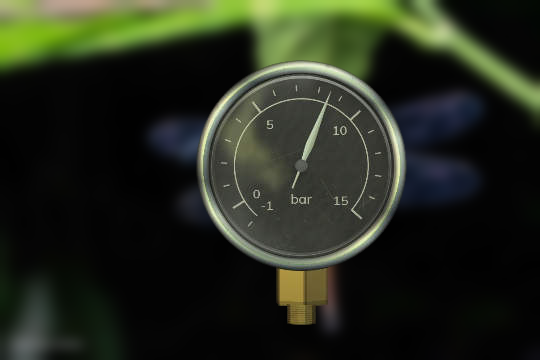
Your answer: 8.5 bar
